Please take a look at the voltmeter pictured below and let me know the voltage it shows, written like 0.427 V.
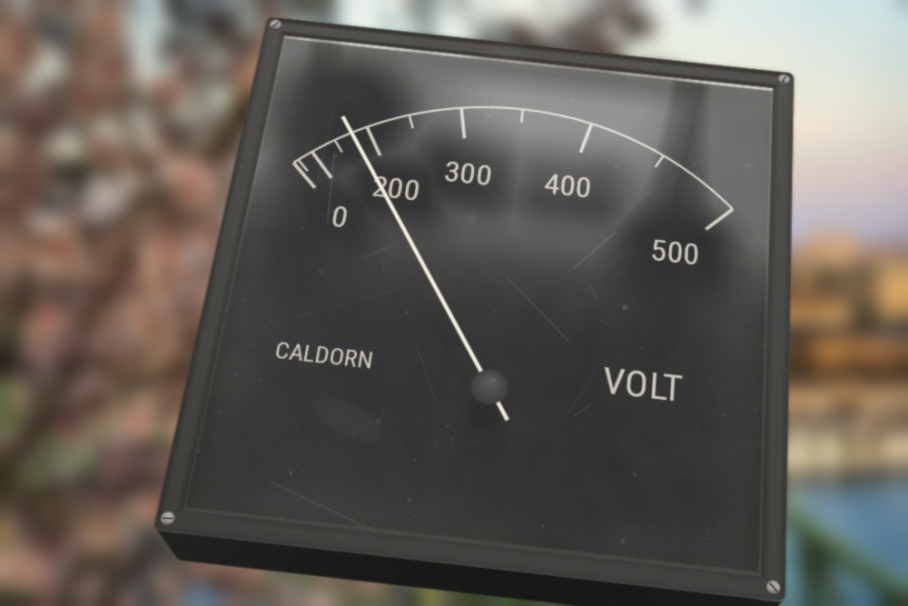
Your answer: 175 V
